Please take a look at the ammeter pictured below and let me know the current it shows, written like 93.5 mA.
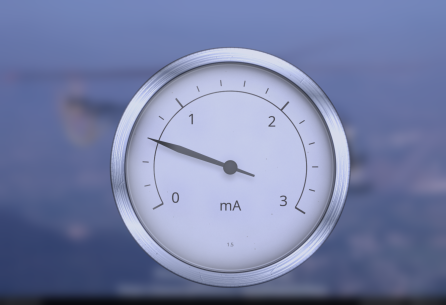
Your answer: 0.6 mA
